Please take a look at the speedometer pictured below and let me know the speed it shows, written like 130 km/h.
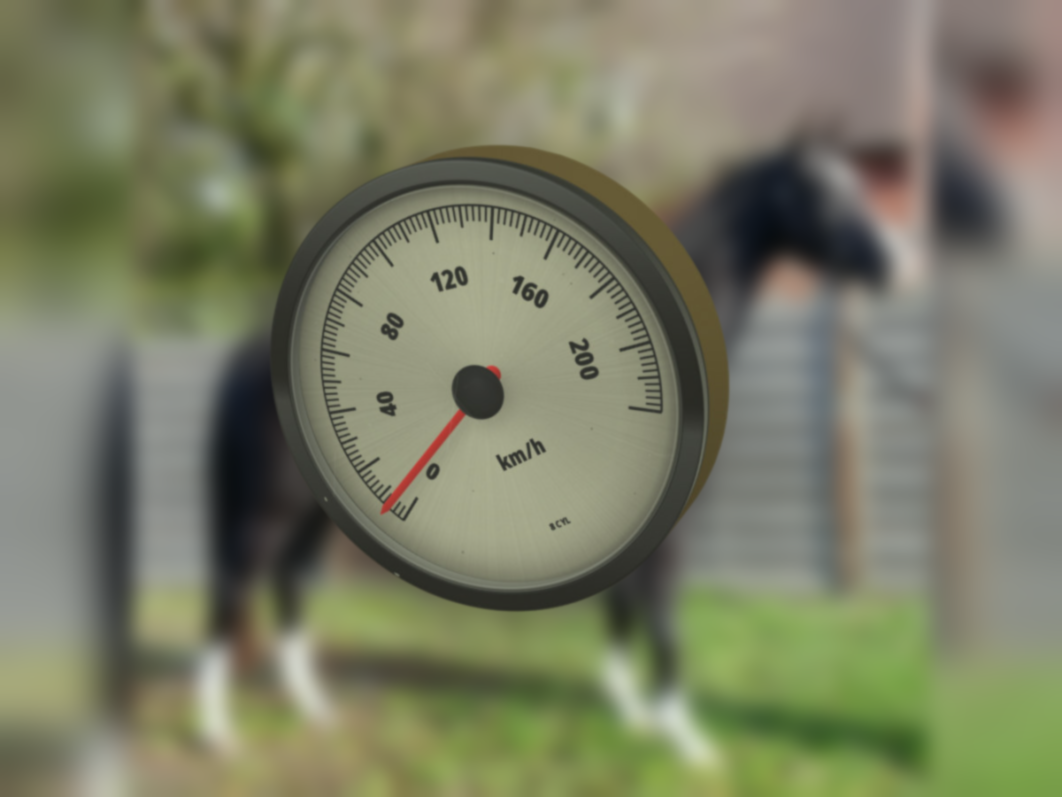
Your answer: 6 km/h
